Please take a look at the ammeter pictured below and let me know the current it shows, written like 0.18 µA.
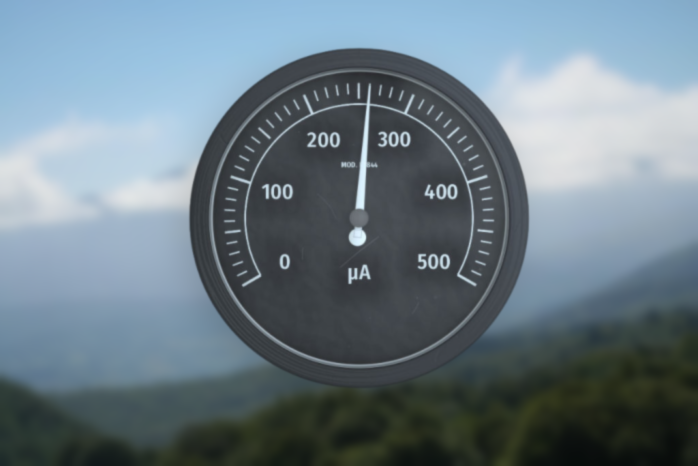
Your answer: 260 µA
